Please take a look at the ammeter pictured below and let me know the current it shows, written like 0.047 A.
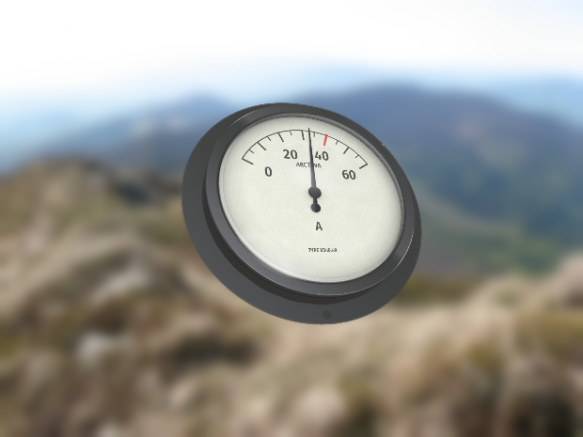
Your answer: 32.5 A
